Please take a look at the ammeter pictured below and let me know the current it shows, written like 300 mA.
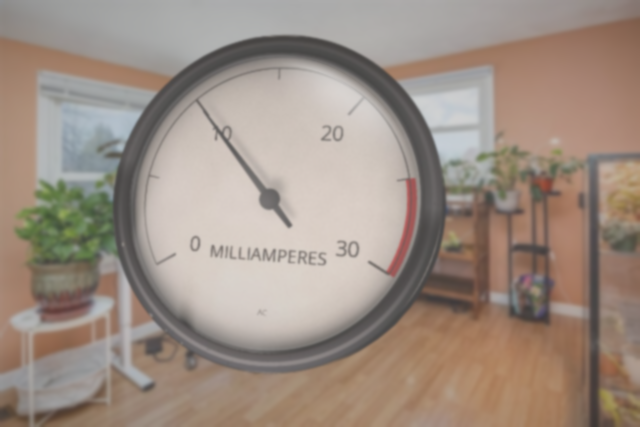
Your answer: 10 mA
